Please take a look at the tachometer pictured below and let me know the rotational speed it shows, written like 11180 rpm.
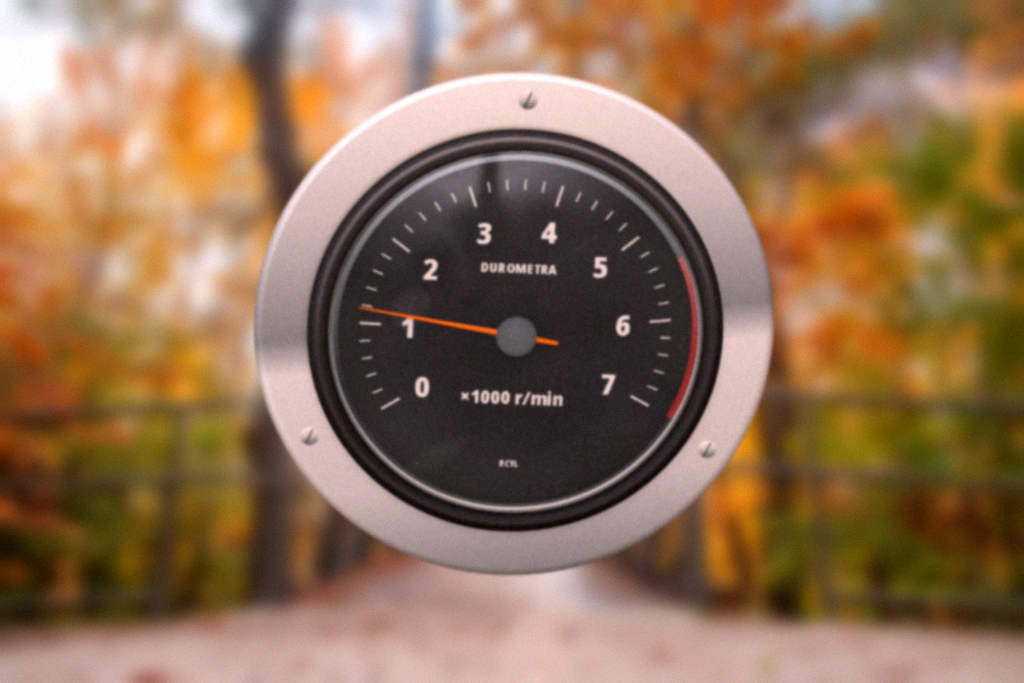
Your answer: 1200 rpm
